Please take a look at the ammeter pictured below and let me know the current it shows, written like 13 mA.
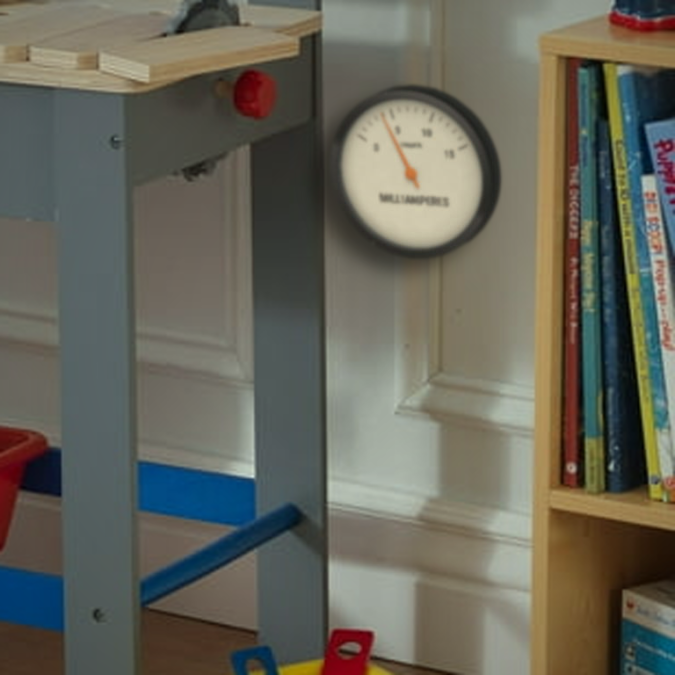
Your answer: 4 mA
